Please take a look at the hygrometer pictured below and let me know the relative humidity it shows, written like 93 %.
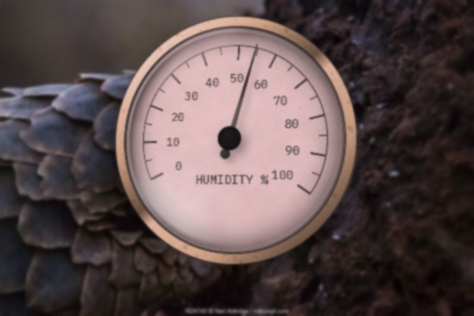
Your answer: 55 %
